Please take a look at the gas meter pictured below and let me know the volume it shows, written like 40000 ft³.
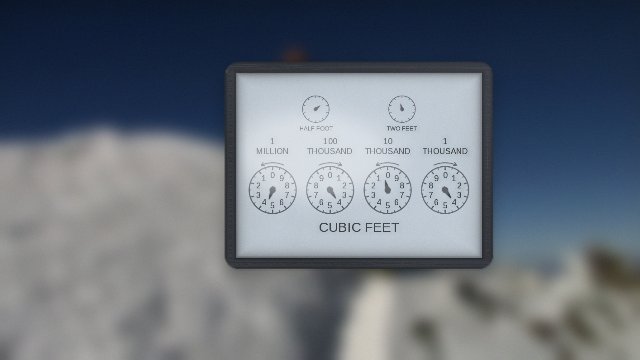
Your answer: 440400 ft³
